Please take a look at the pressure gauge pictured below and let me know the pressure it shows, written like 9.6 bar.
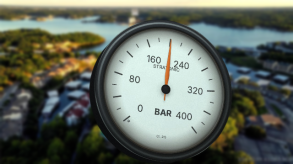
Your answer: 200 bar
